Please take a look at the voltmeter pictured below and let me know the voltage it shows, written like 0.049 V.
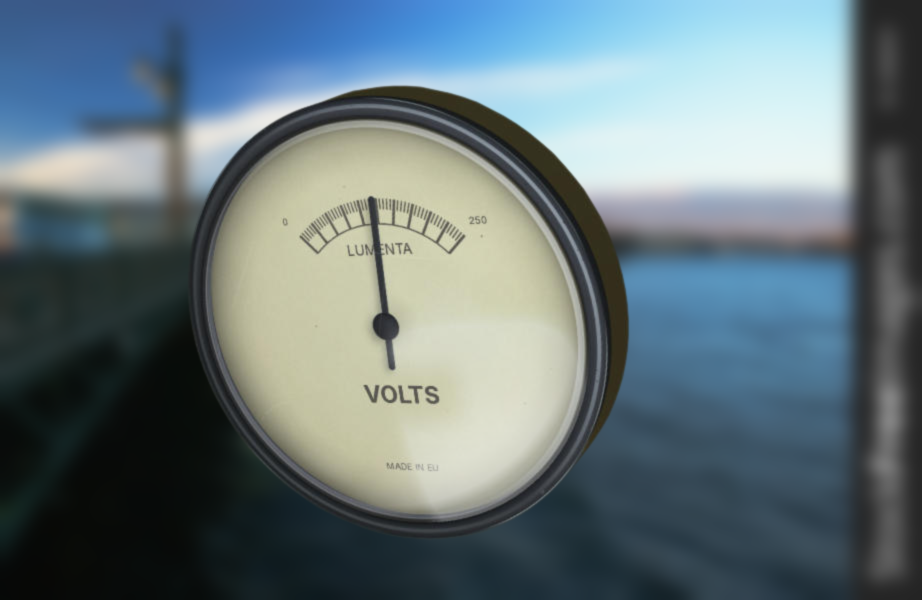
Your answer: 125 V
